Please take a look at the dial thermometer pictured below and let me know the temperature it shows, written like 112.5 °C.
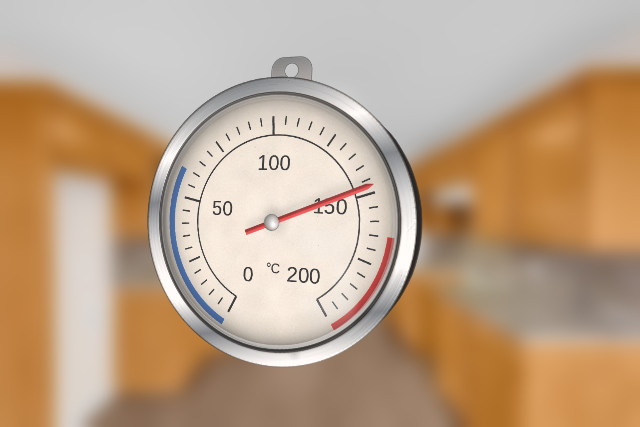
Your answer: 147.5 °C
